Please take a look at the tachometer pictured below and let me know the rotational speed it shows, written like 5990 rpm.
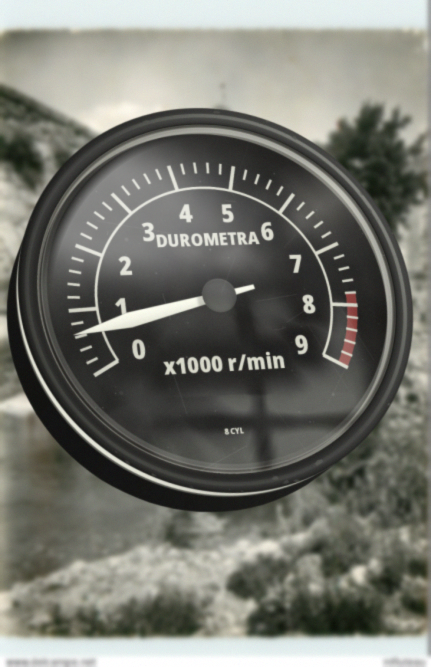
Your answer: 600 rpm
